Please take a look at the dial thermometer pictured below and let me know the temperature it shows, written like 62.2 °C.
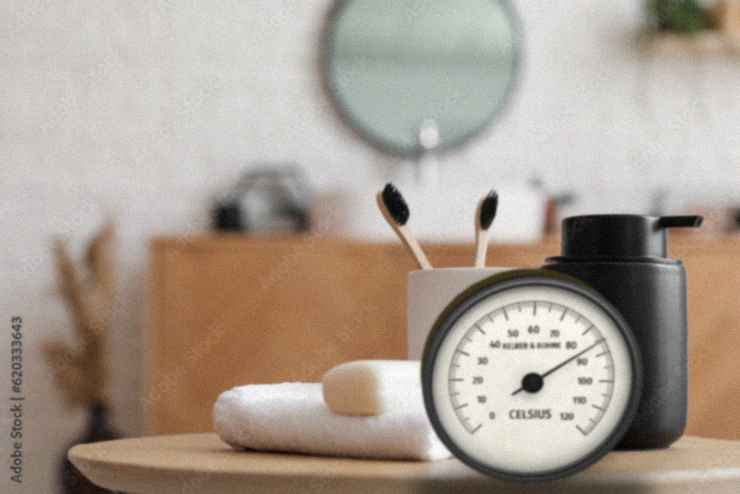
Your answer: 85 °C
